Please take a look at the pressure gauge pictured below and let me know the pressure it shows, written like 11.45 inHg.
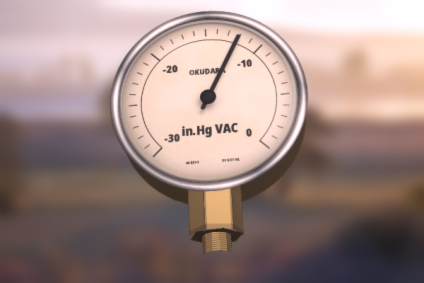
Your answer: -12 inHg
